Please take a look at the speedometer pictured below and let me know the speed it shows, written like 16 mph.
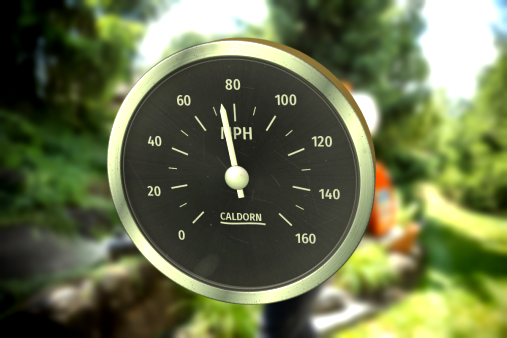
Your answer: 75 mph
